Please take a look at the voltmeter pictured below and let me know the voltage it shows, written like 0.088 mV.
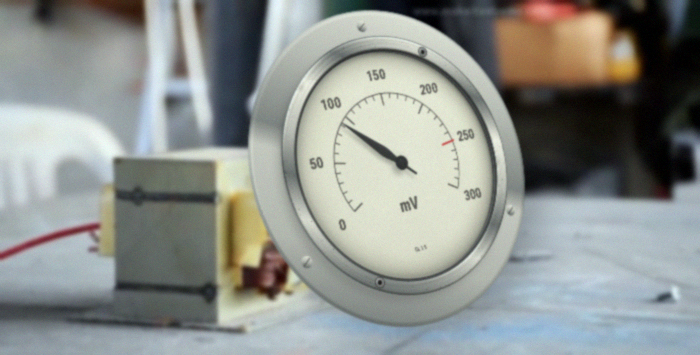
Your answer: 90 mV
